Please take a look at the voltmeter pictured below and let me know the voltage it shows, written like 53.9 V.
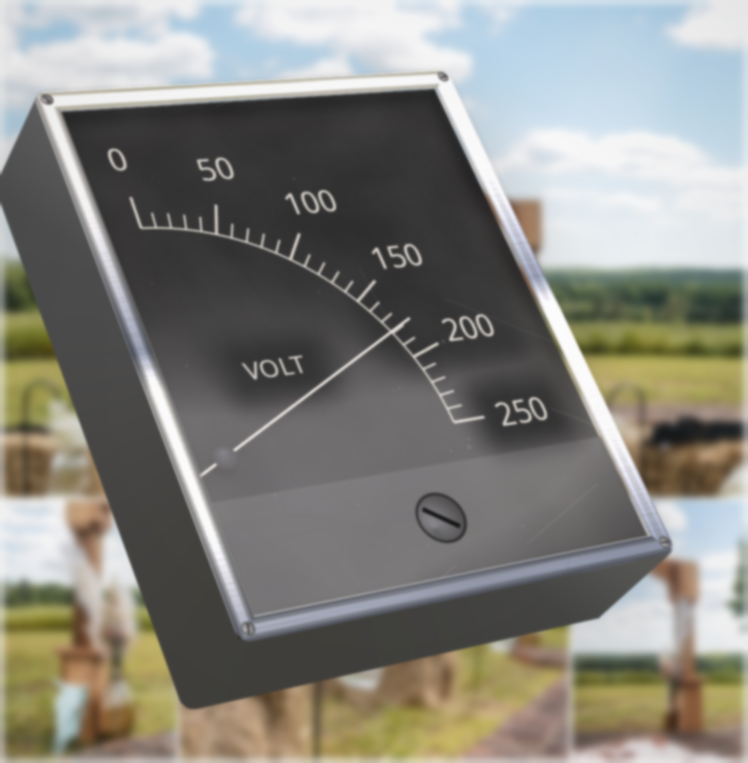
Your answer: 180 V
